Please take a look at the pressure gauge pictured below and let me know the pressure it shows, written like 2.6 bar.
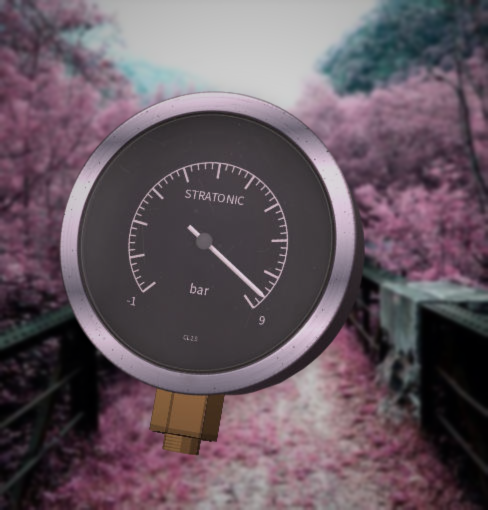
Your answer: 8.6 bar
